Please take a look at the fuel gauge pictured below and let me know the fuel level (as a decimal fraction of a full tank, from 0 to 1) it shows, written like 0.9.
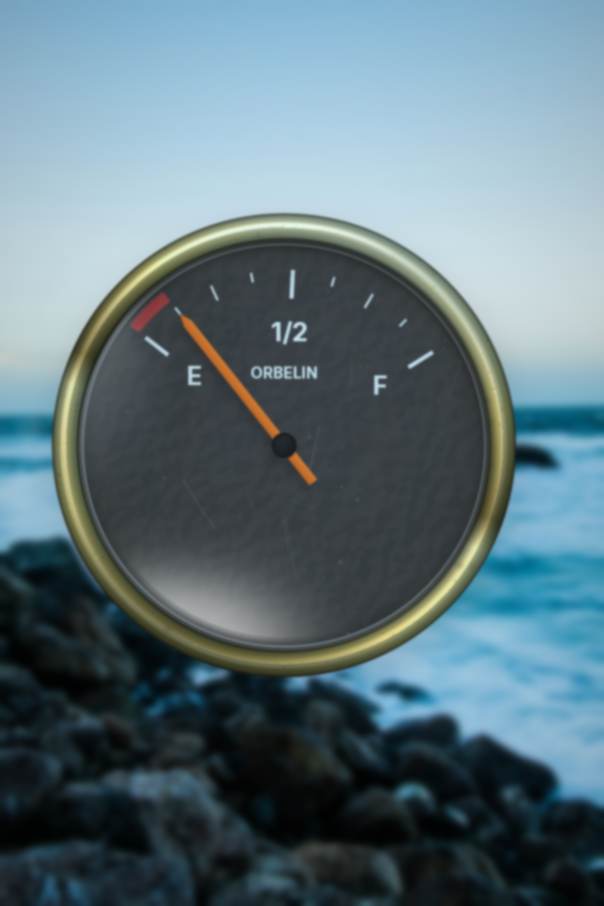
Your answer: 0.125
